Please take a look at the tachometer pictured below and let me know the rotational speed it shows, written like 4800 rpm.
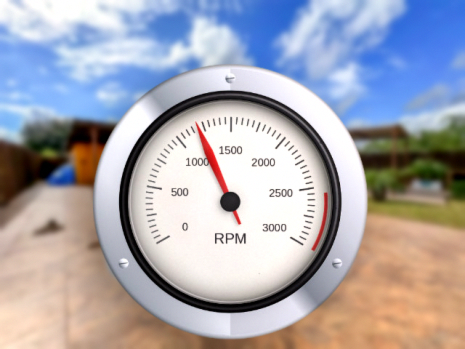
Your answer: 1200 rpm
